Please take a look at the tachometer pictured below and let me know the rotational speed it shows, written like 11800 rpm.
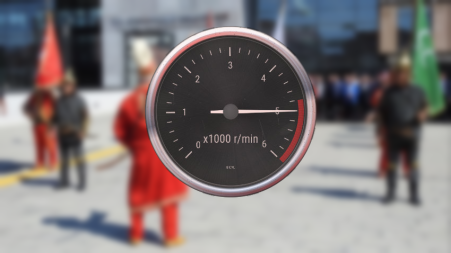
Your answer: 5000 rpm
